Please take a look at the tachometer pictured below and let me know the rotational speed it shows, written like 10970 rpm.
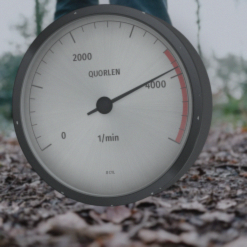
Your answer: 3900 rpm
